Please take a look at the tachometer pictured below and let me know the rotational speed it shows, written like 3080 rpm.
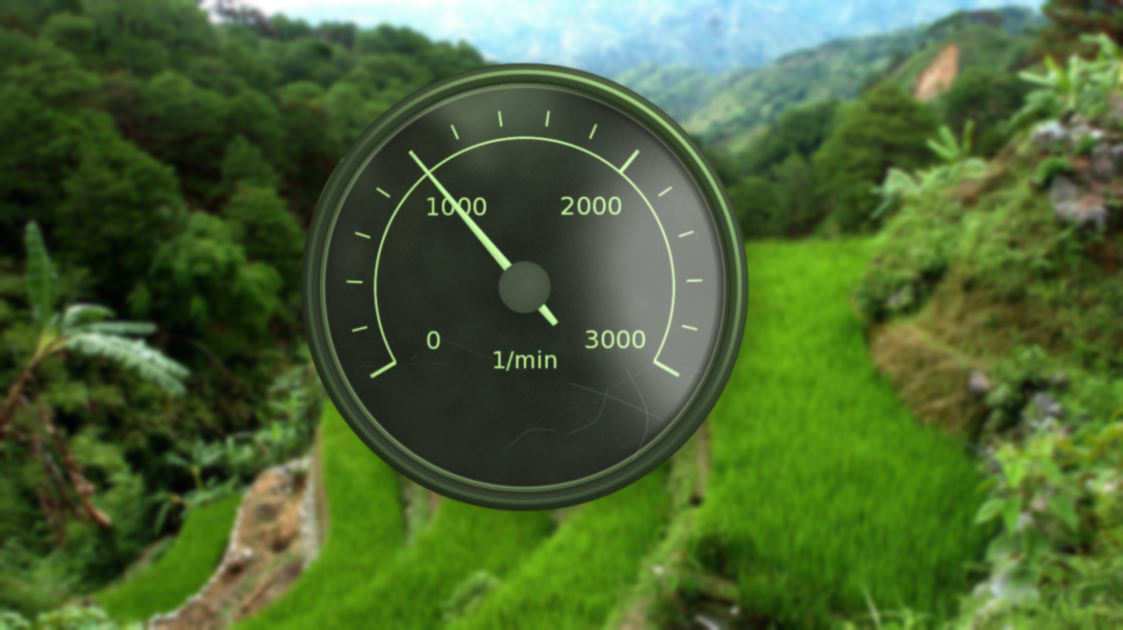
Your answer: 1000 rpm
